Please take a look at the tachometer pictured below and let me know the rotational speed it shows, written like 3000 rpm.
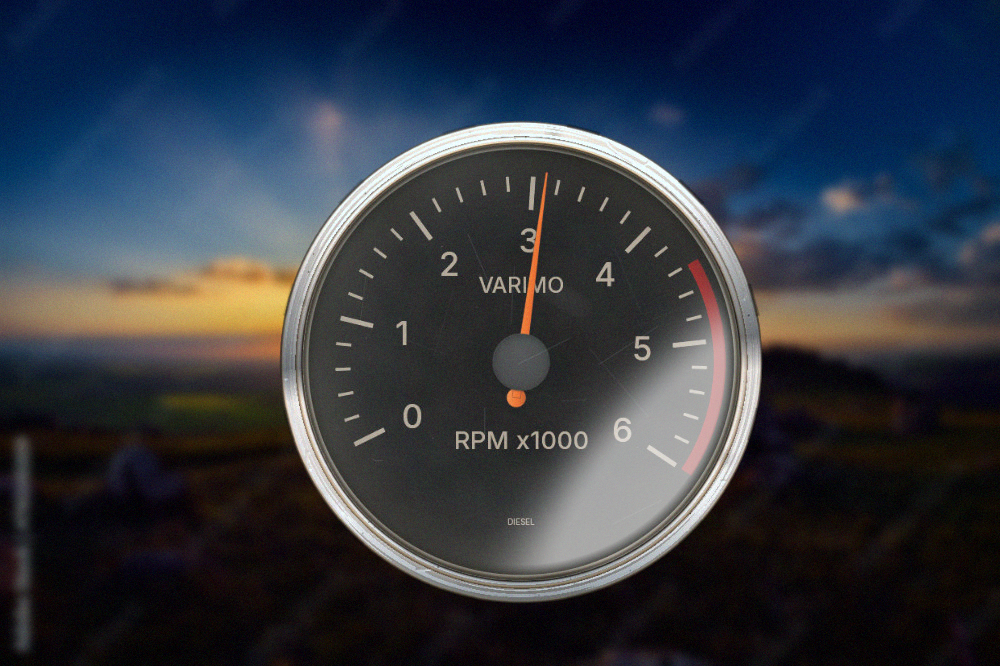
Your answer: 3100 rpm
